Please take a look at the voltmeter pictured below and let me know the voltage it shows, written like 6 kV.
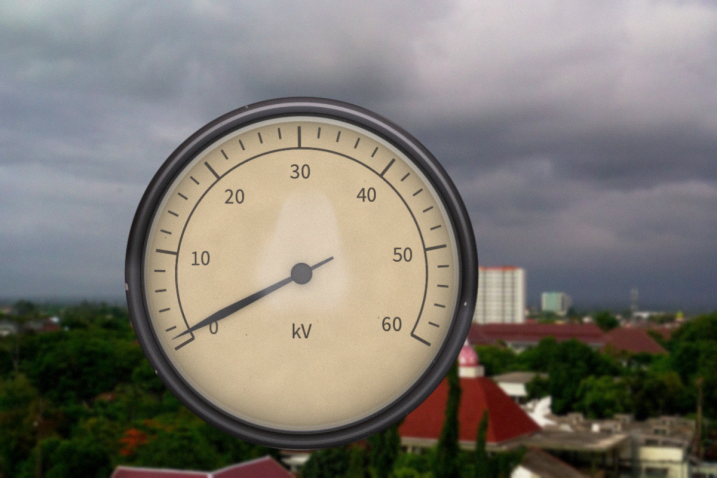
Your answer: 1 kV
